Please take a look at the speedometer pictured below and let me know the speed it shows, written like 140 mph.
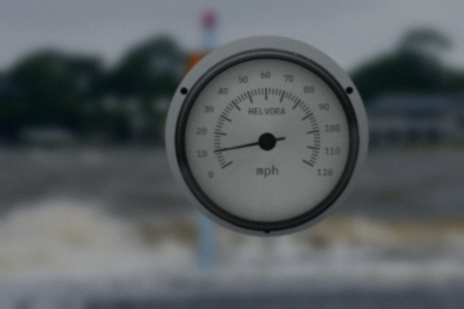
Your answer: 10 mph
